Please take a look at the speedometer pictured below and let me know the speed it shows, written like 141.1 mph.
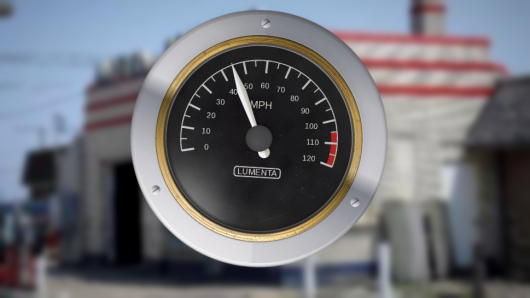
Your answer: 45 mph
